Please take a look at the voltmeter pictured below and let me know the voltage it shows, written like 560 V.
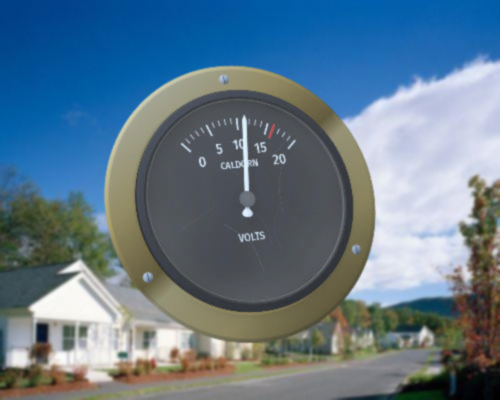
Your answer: 11 V
